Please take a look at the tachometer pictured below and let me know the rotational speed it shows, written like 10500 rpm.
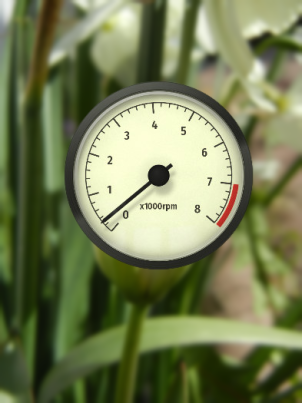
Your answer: 300 rpm
